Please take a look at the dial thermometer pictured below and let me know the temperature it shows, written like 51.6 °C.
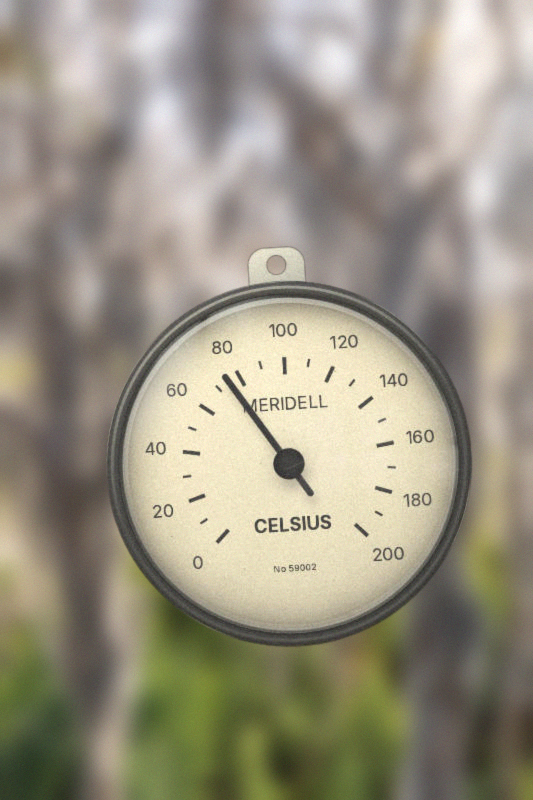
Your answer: 75 °C
